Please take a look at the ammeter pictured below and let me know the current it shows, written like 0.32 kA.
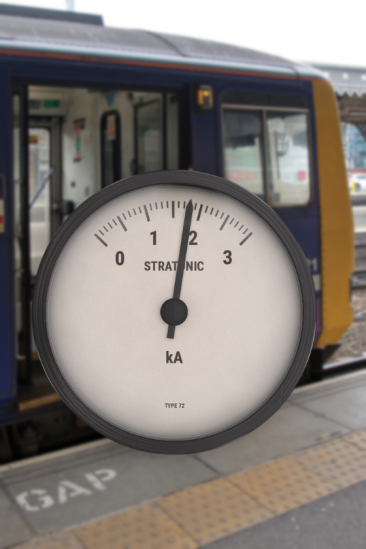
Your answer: 1.8 kA
